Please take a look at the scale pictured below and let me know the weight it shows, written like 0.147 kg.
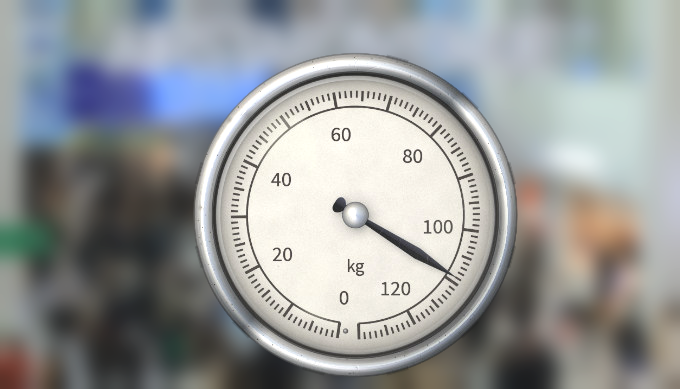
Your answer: 109 kg
